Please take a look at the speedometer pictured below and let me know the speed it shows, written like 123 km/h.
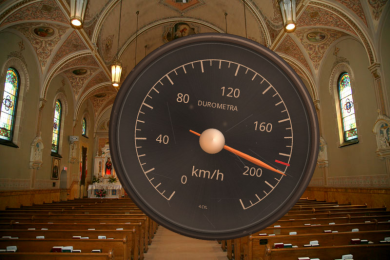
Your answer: 190 km/h
